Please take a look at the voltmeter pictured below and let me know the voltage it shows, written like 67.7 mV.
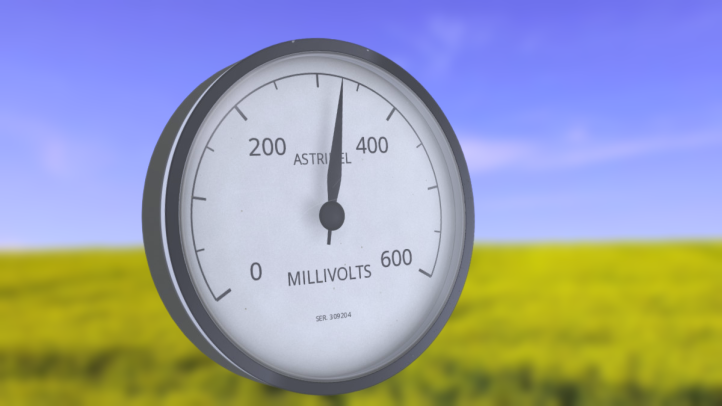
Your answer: 325 mV
